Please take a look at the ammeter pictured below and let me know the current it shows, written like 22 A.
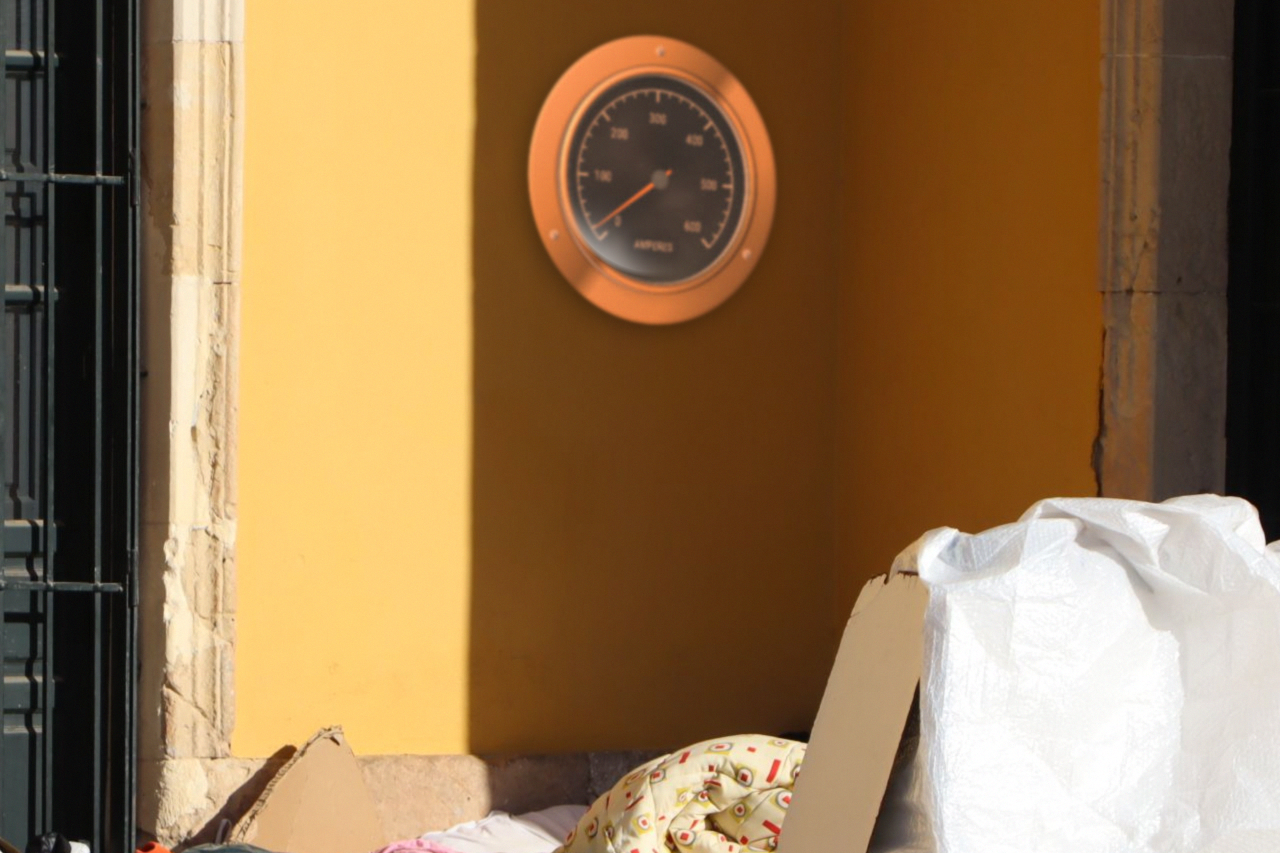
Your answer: 20 A
